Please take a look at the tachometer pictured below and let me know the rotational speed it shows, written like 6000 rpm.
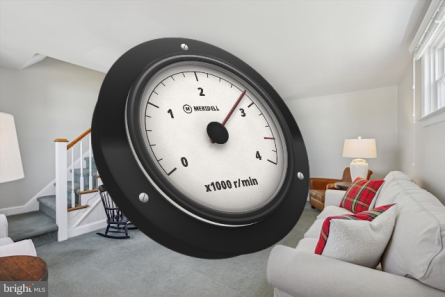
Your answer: 2800 rpm
